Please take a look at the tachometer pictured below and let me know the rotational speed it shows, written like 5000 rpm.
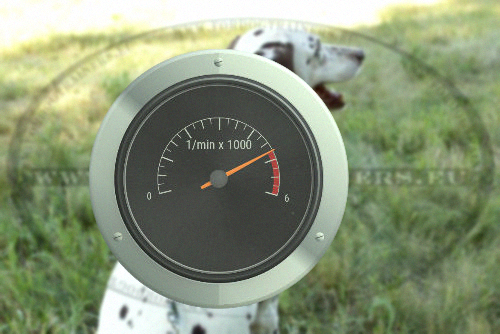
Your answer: 4750 rpm
